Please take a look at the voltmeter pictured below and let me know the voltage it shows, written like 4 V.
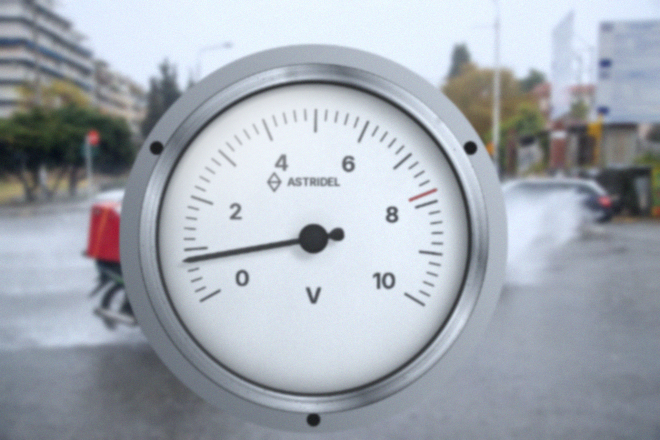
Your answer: 0.8 V
